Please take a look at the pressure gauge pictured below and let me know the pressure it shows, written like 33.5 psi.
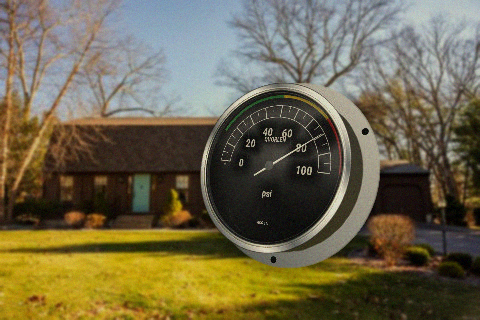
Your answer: 80 psi
